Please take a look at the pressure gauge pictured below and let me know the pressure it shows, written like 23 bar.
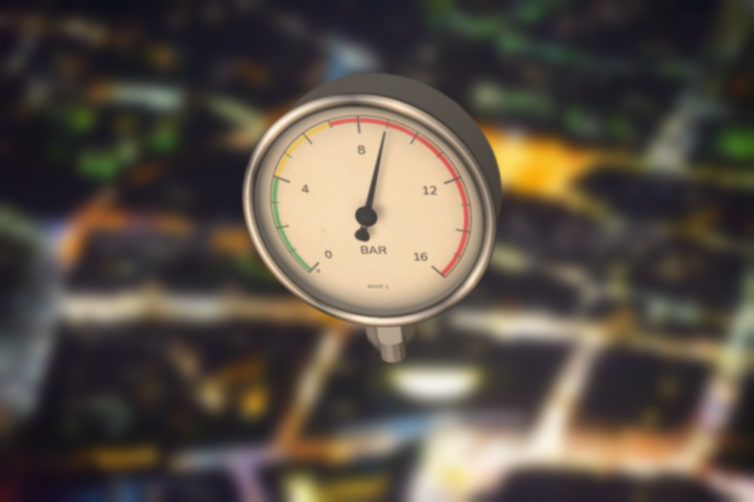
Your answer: 9 bar
